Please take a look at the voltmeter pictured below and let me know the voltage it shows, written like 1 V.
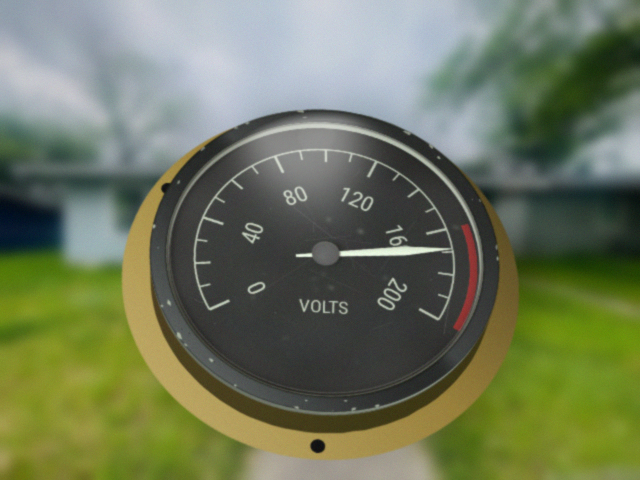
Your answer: 170 V
